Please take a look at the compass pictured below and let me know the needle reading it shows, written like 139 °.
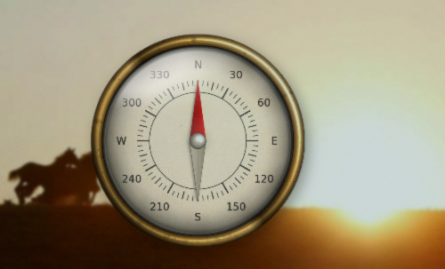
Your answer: 0 °
